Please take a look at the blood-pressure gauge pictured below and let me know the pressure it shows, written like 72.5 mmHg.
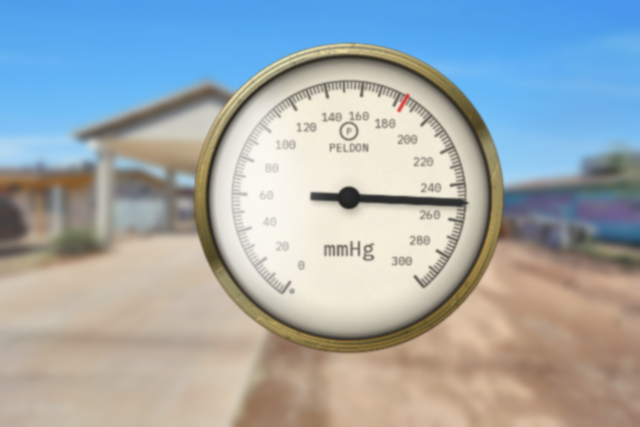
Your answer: 250 mmHg
